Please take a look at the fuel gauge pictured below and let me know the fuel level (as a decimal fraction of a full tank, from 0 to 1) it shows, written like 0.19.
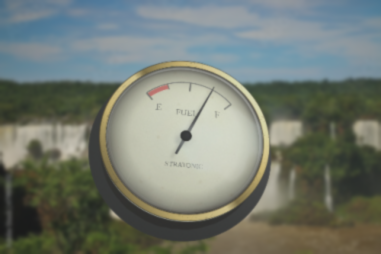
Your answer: 0.75
